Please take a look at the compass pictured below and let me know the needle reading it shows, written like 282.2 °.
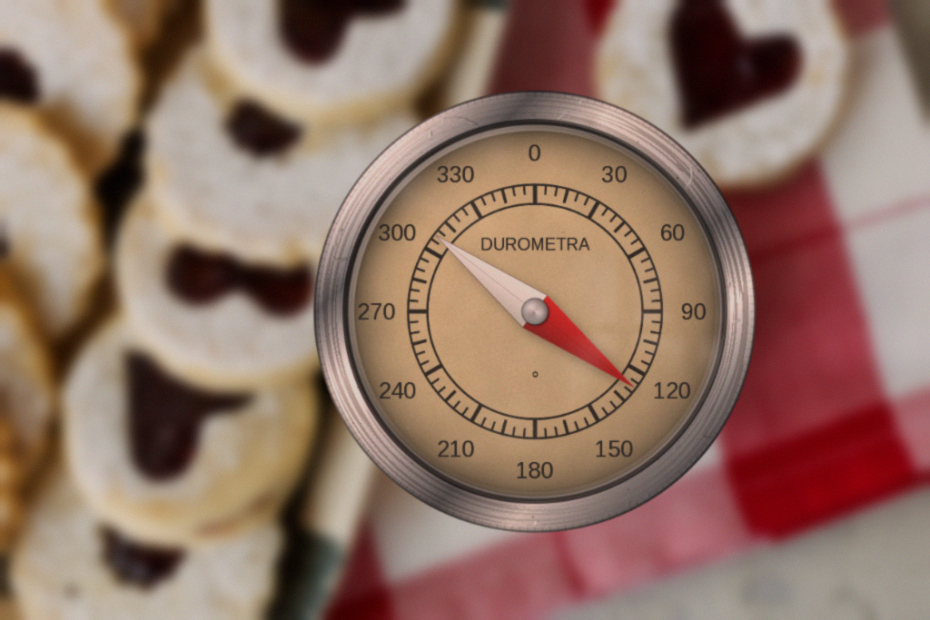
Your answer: 127.5 °
